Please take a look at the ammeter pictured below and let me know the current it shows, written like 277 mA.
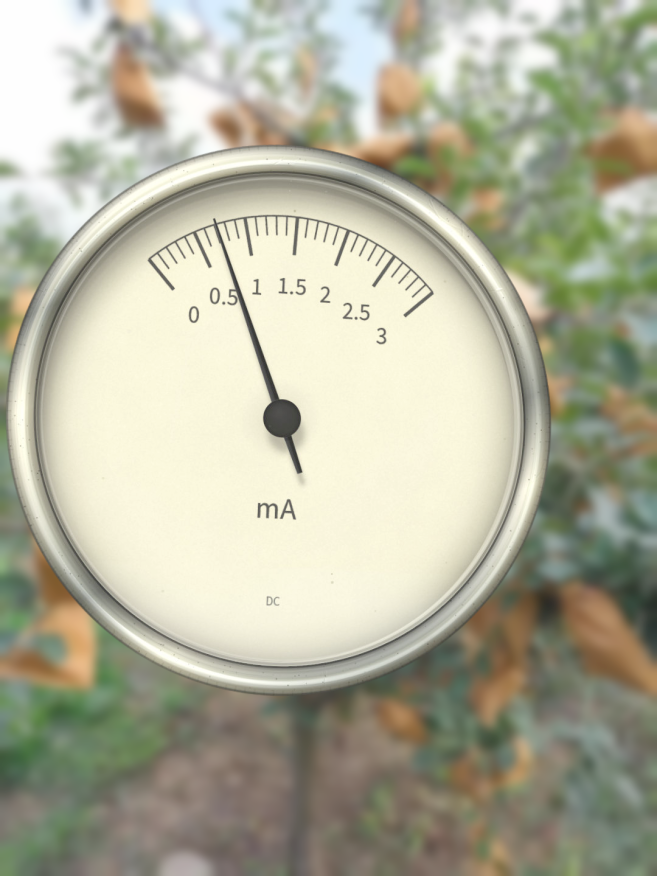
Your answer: 0.7 mA
